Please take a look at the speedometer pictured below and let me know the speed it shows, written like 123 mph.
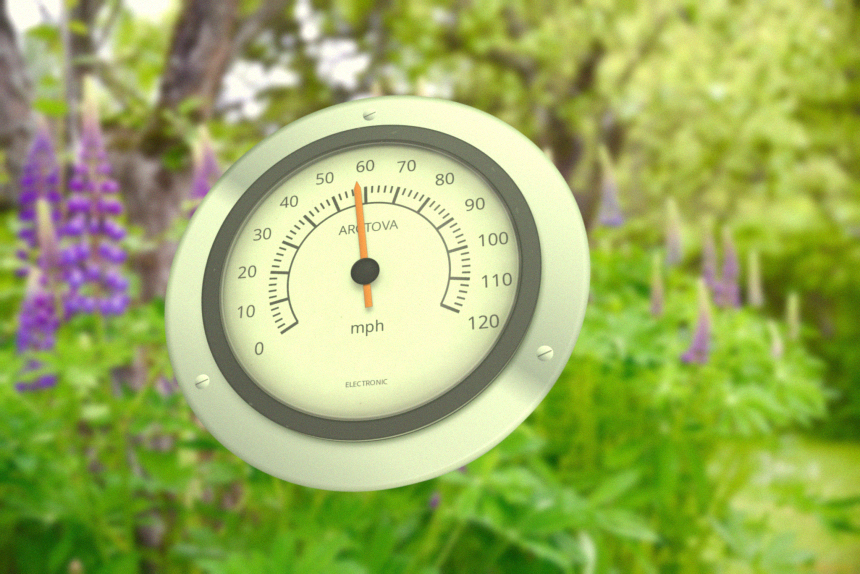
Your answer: 58 mph
